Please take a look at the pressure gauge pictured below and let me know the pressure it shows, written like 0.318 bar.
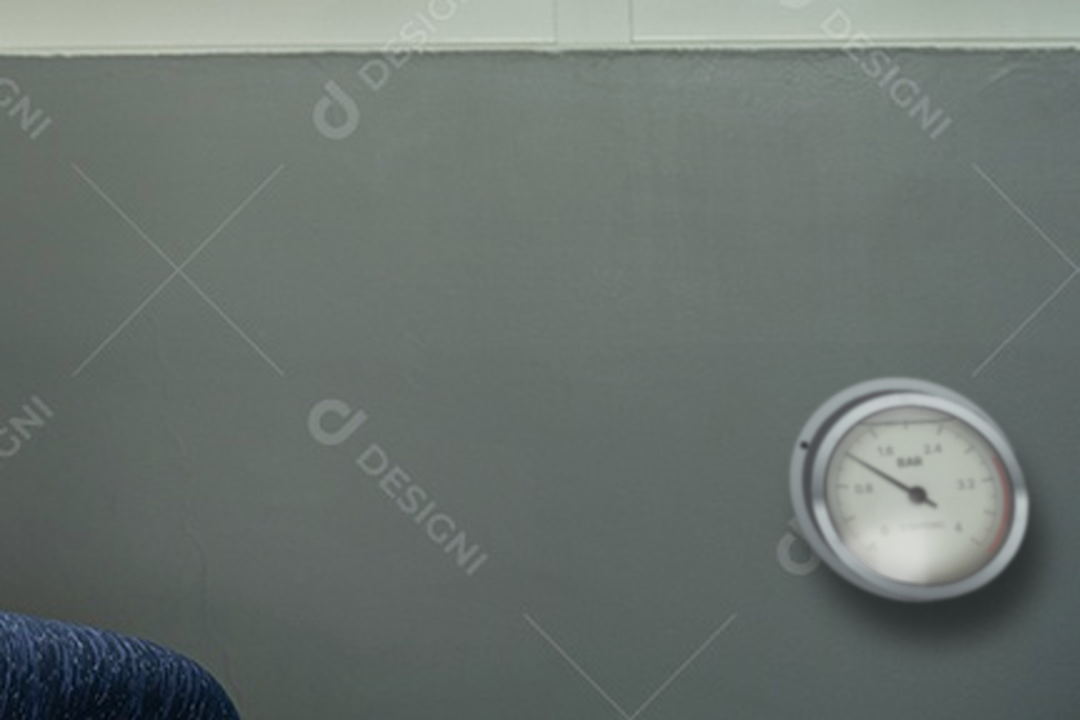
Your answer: 1.2 bar
